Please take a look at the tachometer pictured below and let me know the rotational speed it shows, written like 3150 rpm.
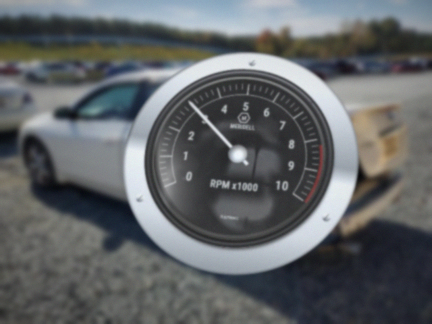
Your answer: 3000 rpm
